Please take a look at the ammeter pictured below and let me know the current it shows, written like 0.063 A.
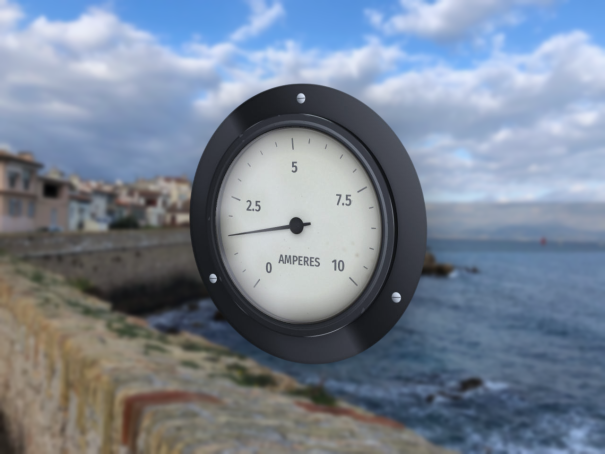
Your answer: 1.5 A
